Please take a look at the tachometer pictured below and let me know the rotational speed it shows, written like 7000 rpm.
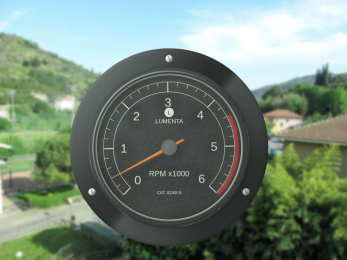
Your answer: 400 rpm
